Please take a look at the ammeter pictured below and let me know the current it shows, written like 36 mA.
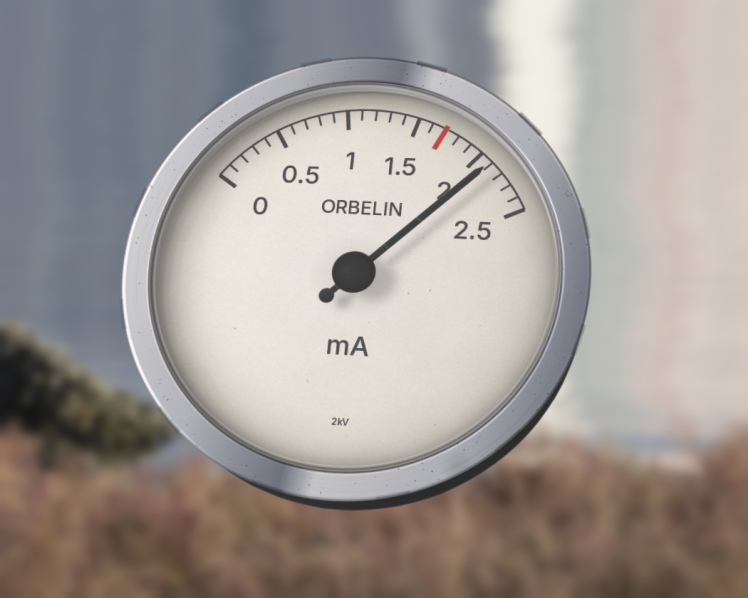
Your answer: 2.1 mA
